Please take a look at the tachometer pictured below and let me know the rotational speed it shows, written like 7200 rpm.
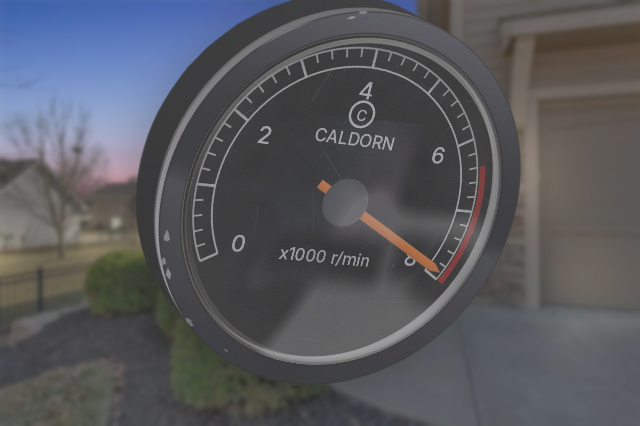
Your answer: 7900 rpm
